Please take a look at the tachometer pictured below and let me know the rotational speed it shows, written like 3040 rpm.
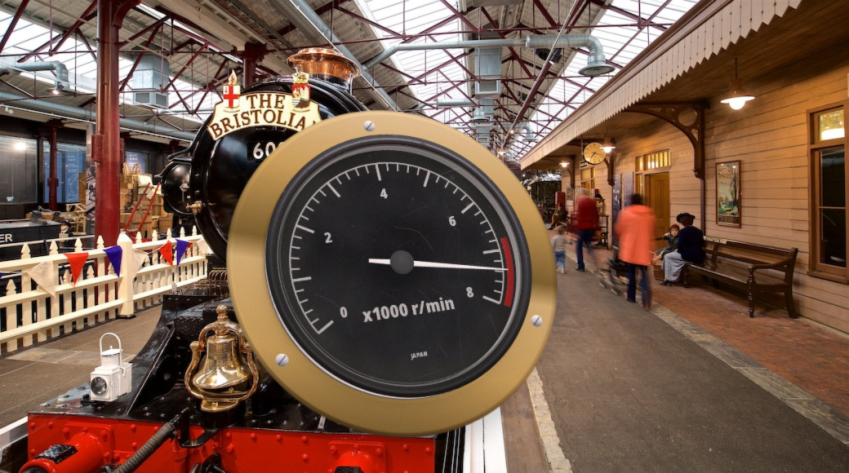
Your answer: 7400 rpm
